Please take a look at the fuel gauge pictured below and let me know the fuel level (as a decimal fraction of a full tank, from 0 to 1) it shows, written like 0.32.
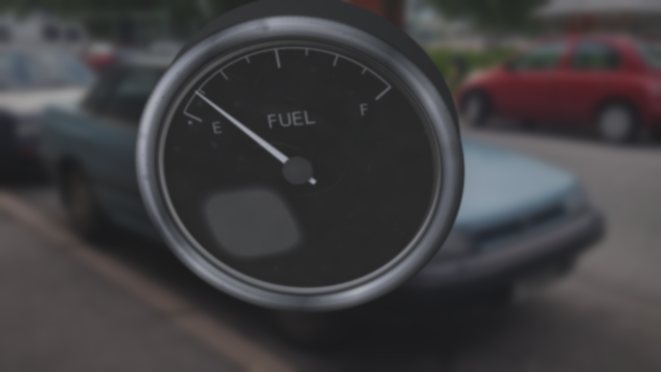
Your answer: 0.125
